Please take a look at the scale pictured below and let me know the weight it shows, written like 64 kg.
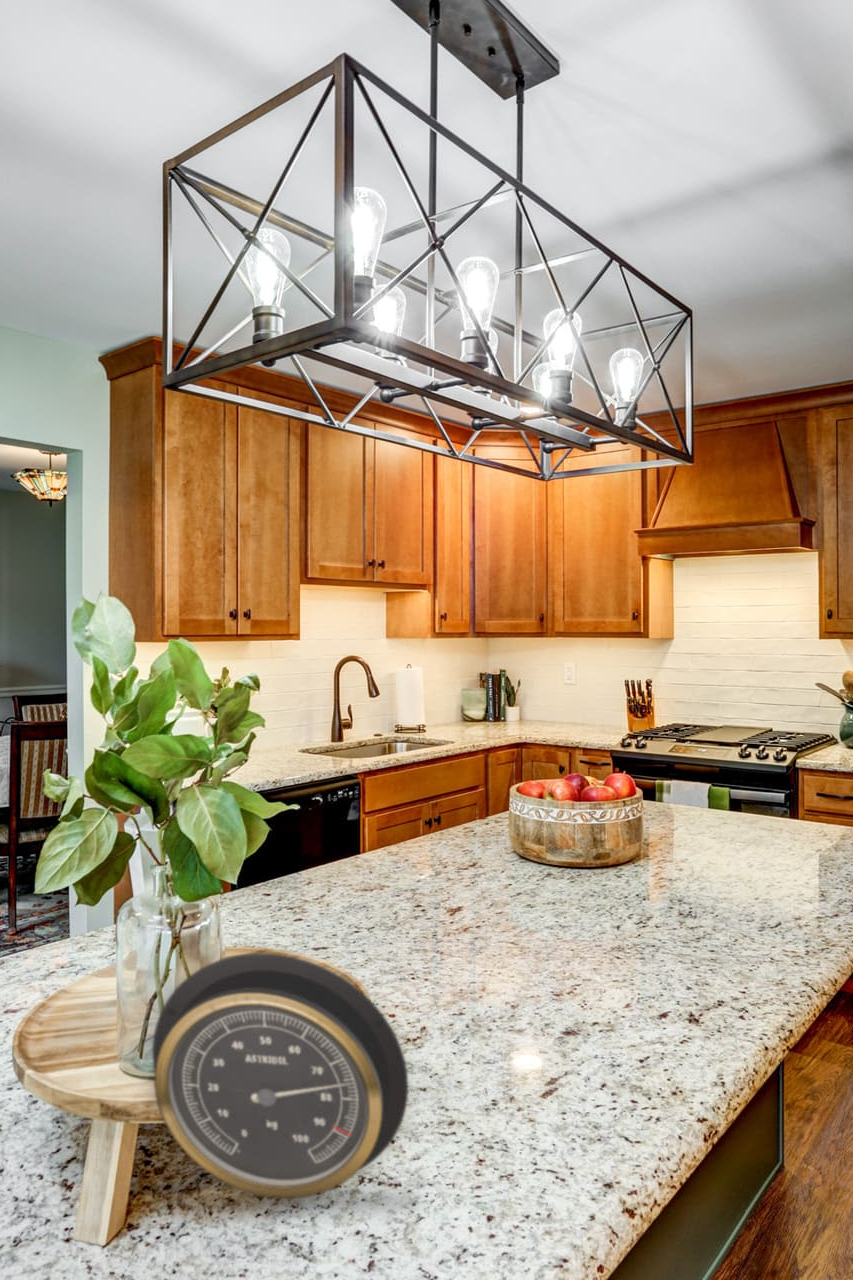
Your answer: 75 kg
